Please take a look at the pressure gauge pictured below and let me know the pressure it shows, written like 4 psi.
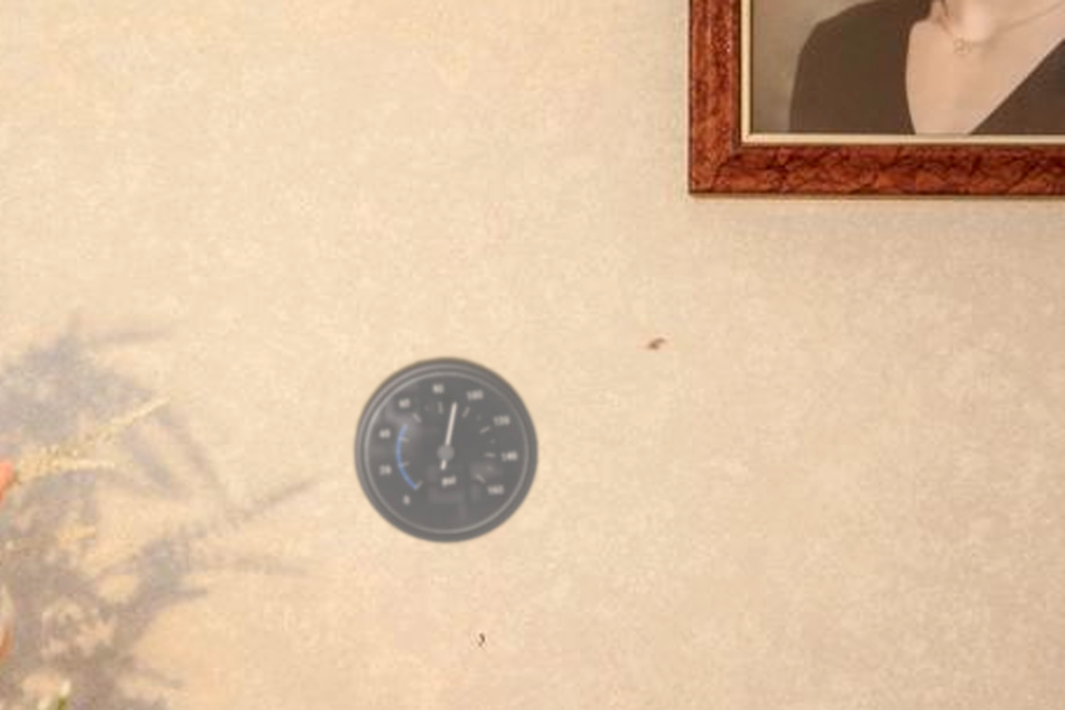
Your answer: 90 psi
